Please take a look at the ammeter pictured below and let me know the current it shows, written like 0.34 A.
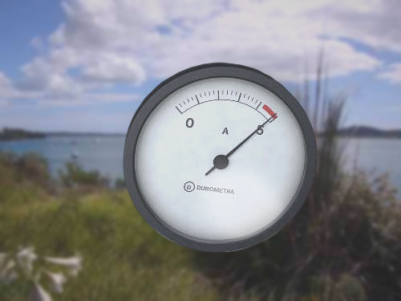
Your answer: 4.8 A
